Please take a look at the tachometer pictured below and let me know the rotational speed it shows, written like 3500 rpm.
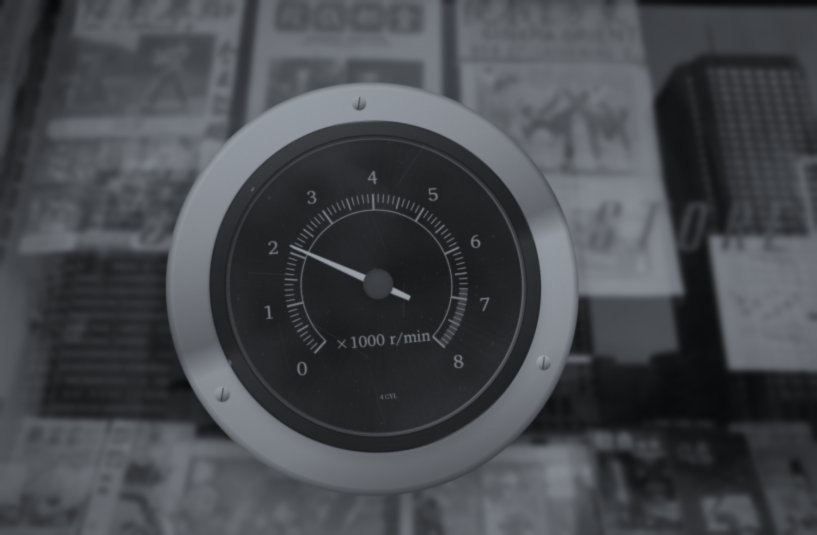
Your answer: 2100 rpm
